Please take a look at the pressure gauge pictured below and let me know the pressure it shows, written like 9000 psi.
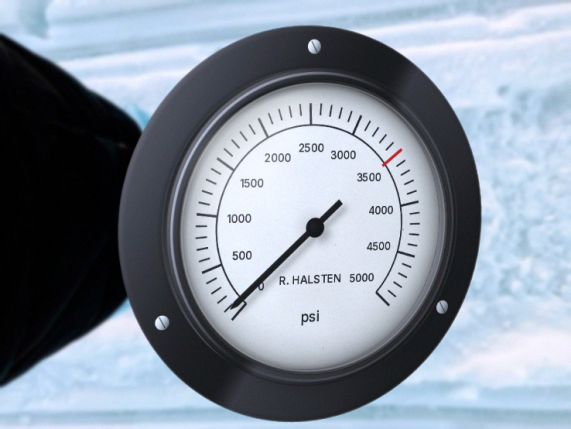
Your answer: 100 psi
